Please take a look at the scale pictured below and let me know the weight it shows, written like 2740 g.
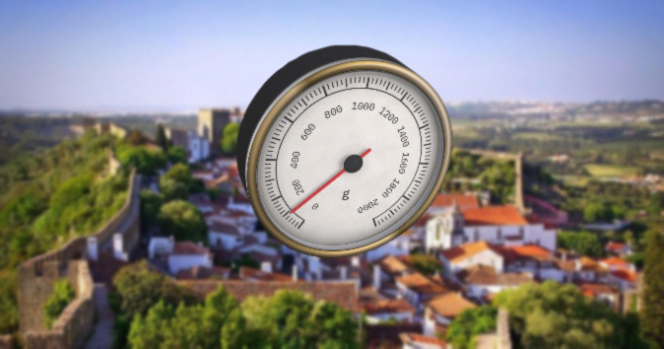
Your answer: 100 g
